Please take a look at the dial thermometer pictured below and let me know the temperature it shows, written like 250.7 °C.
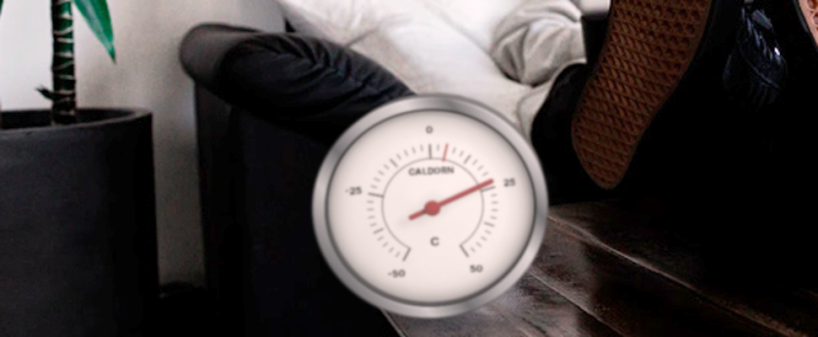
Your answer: 22.5 °C
